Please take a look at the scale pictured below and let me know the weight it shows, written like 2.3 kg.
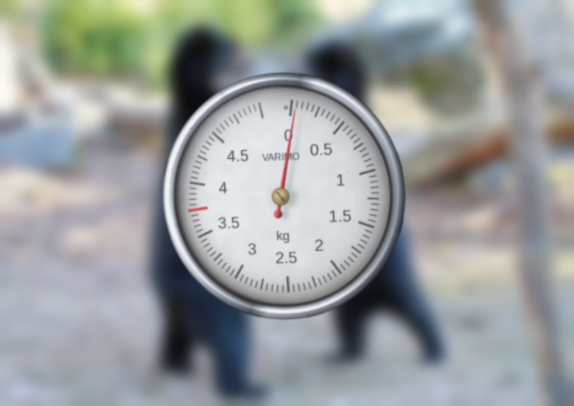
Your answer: 0.05 kg
